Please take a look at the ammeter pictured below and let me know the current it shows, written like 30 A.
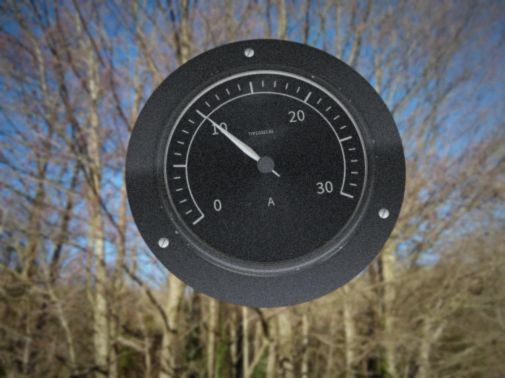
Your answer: 10 A
